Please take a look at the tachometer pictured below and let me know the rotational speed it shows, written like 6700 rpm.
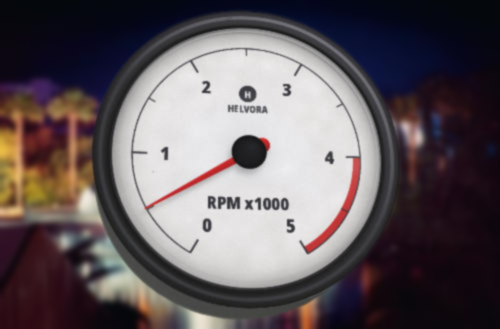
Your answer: 500 rpm
